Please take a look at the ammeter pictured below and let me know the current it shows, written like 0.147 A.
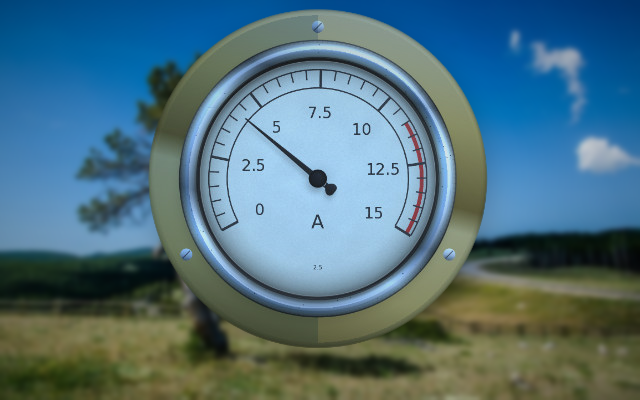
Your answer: 4.25 A
